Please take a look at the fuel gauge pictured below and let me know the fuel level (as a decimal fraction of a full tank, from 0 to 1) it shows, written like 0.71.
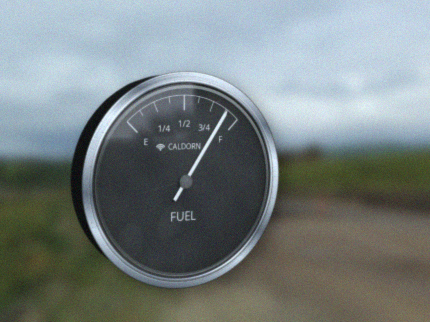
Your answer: 0.875
